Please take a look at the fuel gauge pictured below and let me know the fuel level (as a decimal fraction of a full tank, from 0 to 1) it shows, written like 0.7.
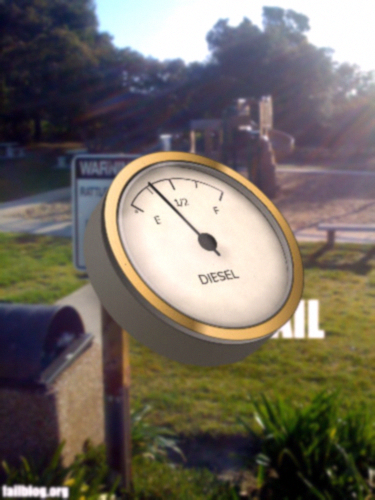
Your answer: 0.25
